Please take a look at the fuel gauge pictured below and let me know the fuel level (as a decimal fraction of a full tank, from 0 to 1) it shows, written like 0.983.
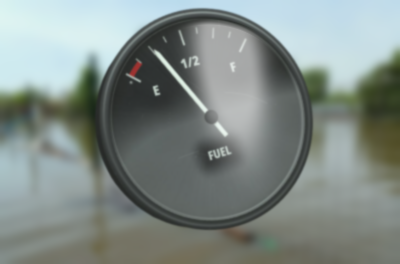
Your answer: 0.25
